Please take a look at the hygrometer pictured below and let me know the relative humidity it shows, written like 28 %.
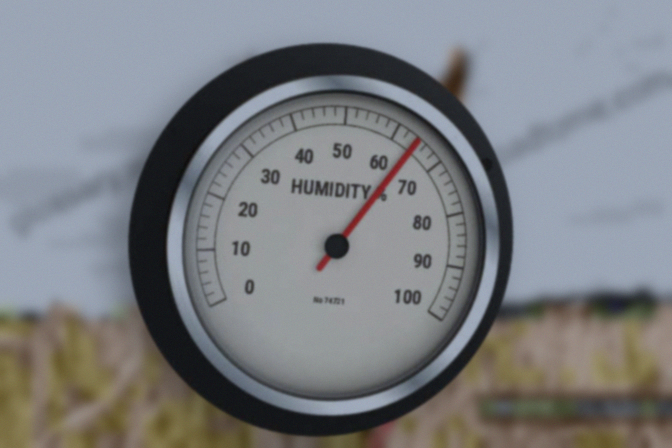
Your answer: 64 %
